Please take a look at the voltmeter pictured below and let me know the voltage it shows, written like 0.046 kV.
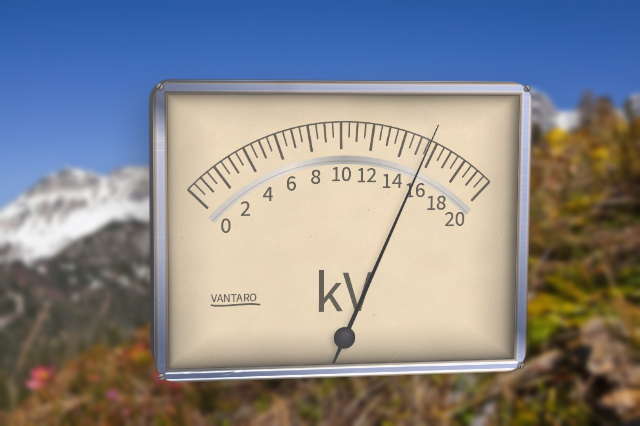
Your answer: 15.5 kV
